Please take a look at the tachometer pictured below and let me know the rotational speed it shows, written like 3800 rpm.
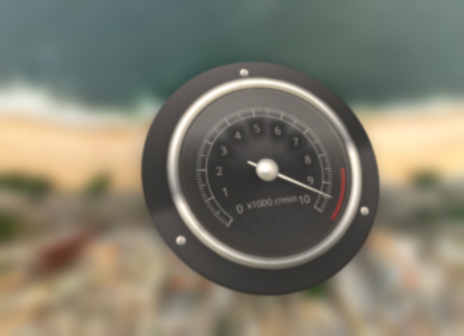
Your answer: 9500 rpm
